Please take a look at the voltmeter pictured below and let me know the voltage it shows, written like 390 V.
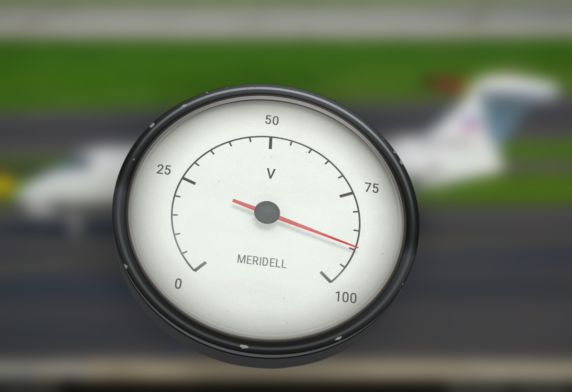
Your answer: 90 V
